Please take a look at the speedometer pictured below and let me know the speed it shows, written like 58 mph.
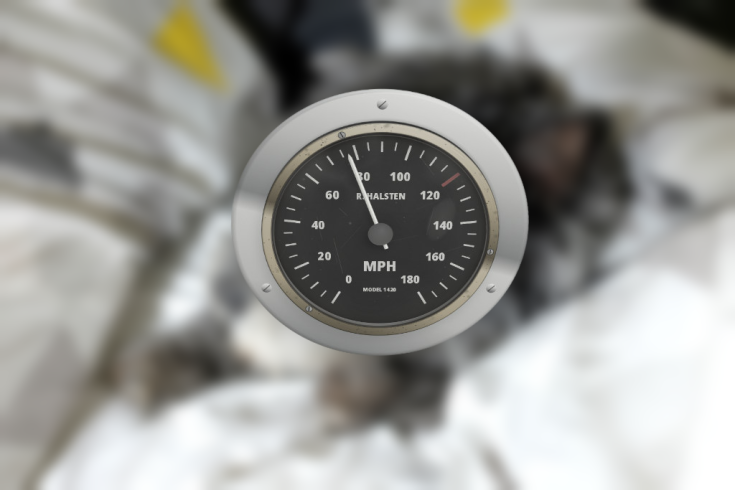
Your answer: 77.5 mph
